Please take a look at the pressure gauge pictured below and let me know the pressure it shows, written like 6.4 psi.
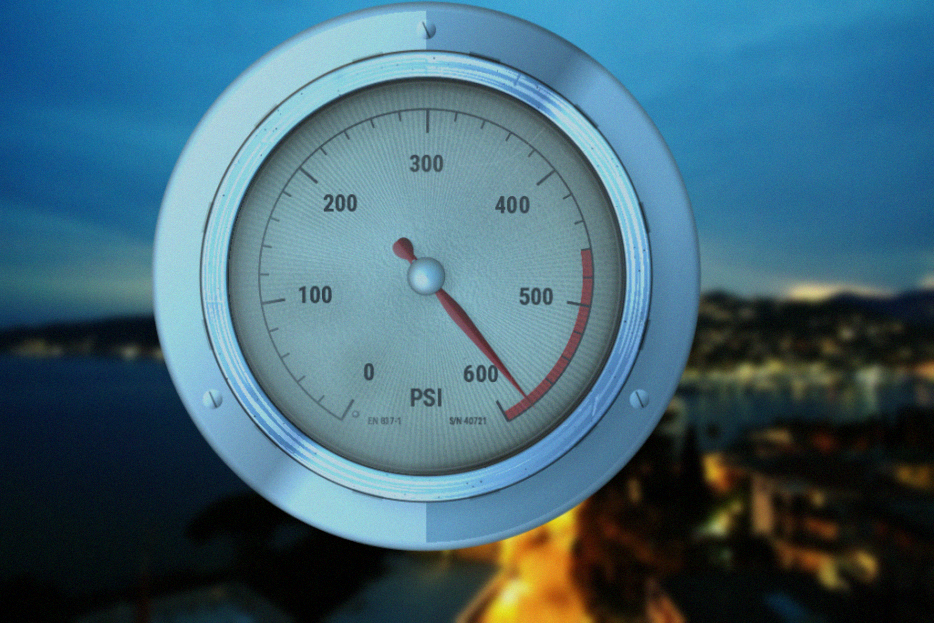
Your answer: 580 psi
